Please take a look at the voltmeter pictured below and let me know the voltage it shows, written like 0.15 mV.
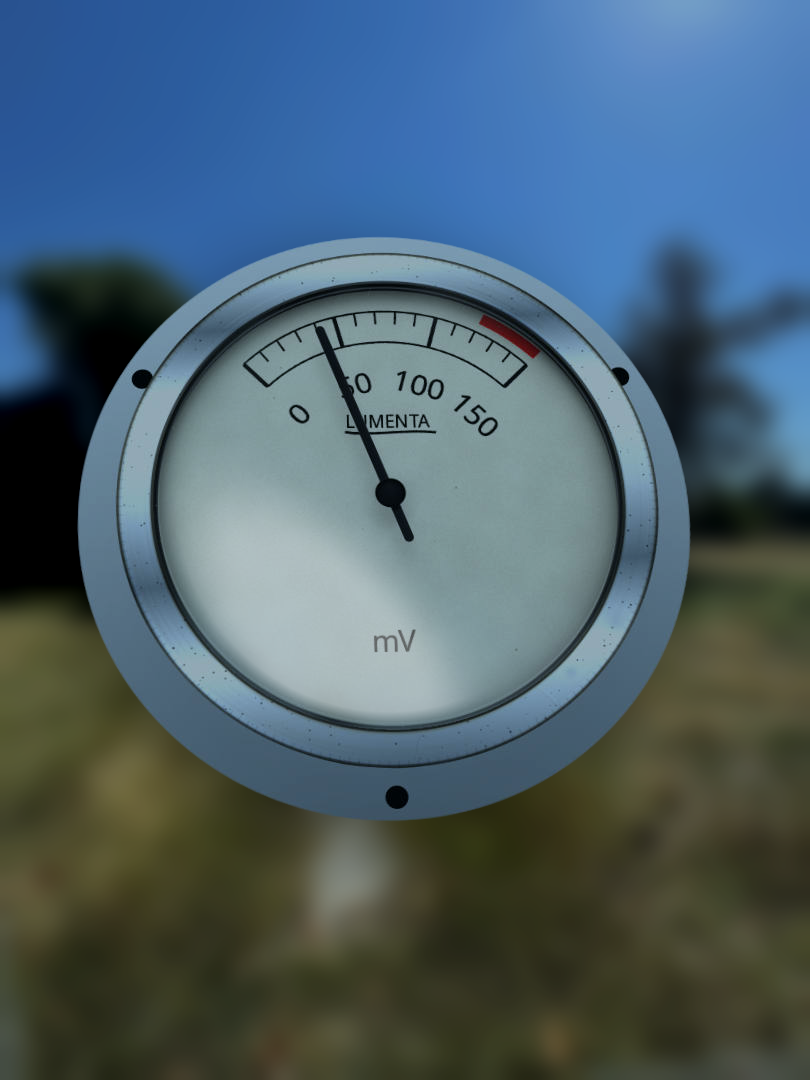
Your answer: 40 mV
